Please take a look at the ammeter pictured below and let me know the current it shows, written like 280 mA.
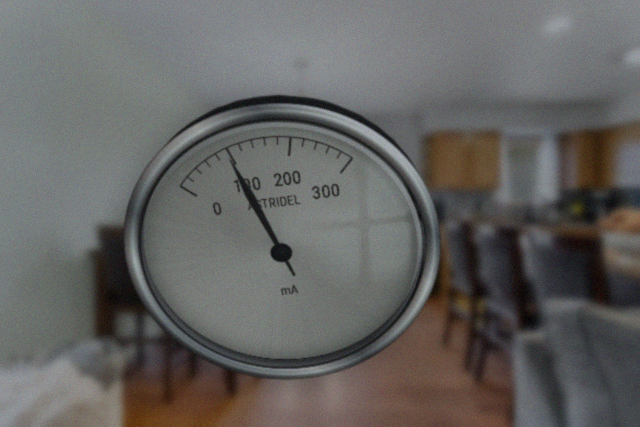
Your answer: 100 mA
